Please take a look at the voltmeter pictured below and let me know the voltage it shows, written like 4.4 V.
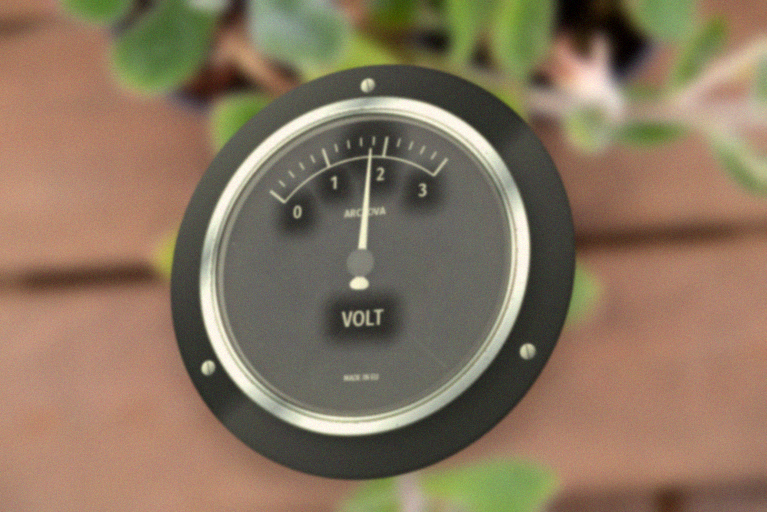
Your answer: 1.8 V
